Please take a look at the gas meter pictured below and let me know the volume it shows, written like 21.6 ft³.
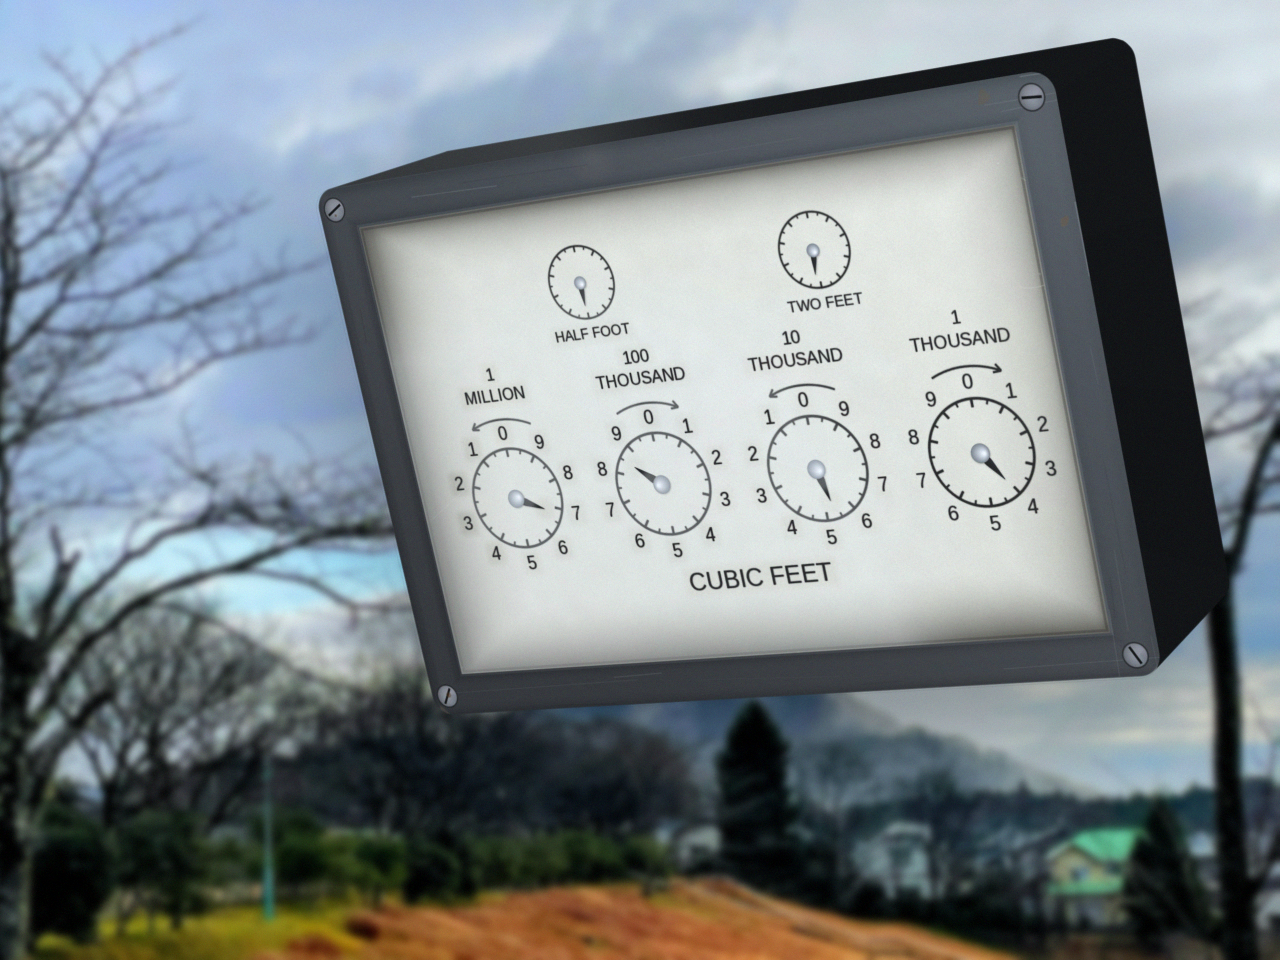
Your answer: 685400 ft³
